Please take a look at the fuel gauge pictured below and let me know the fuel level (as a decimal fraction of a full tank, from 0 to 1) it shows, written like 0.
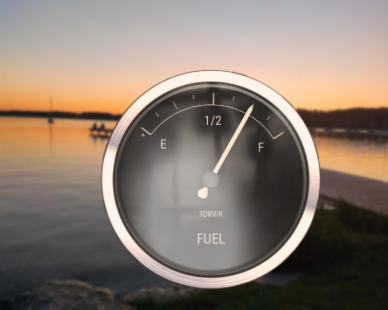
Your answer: 0.75
